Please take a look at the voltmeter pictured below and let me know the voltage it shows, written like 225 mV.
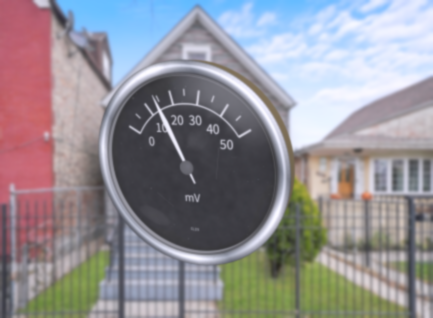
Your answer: 15 mV
